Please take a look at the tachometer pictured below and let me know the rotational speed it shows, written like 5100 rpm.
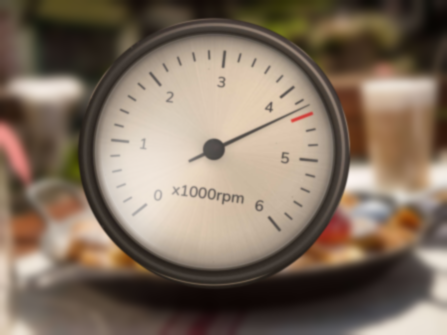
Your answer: 4300 rpm
